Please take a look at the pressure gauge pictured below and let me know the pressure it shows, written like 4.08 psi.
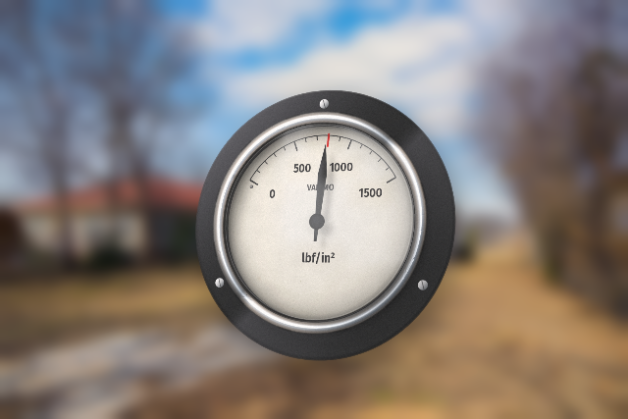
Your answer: 800 psi
